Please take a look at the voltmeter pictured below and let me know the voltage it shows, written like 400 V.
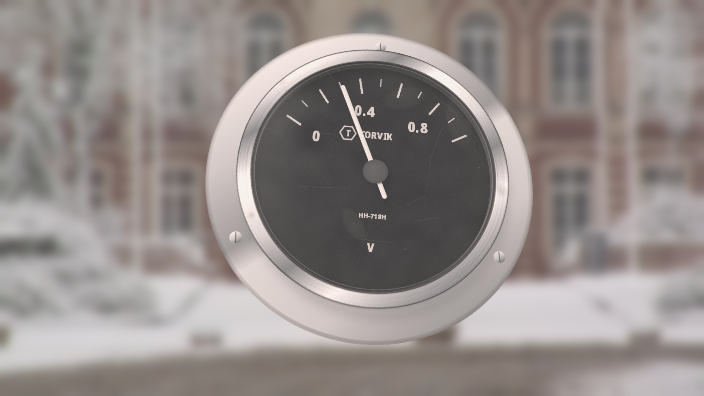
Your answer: 0.3 V
